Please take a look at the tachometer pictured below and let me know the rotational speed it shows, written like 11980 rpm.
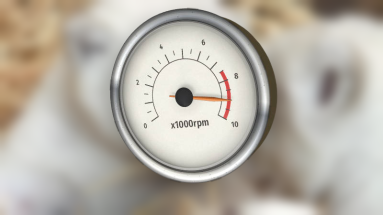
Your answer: 9000 rpm
